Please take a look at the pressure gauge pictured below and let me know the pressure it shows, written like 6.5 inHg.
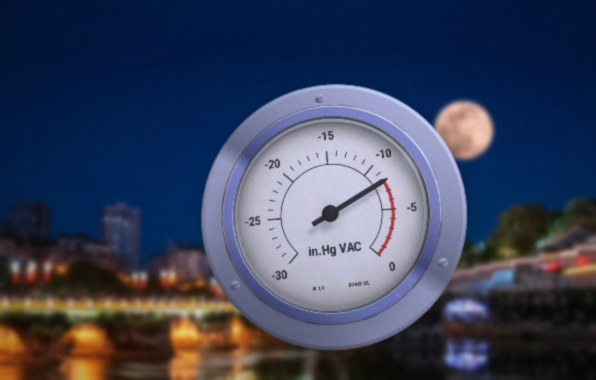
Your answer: -8 inHg
